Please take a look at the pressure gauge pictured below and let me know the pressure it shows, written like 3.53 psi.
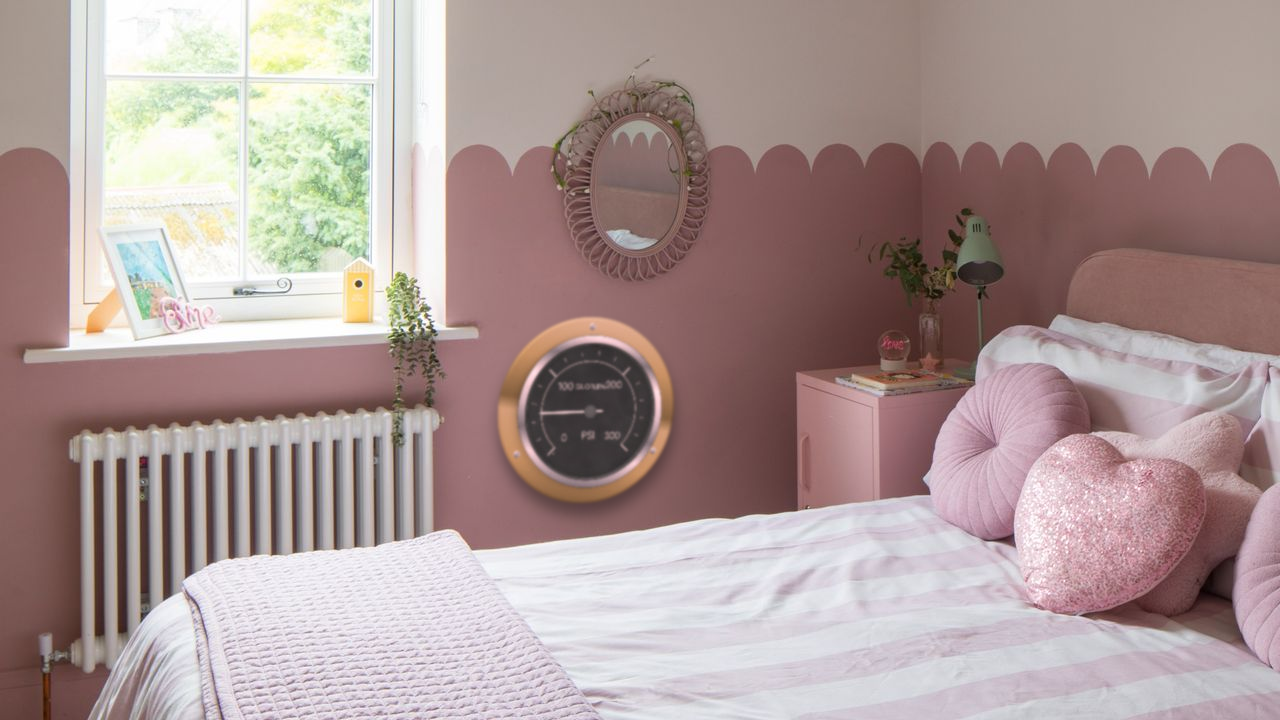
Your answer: 50 psi
